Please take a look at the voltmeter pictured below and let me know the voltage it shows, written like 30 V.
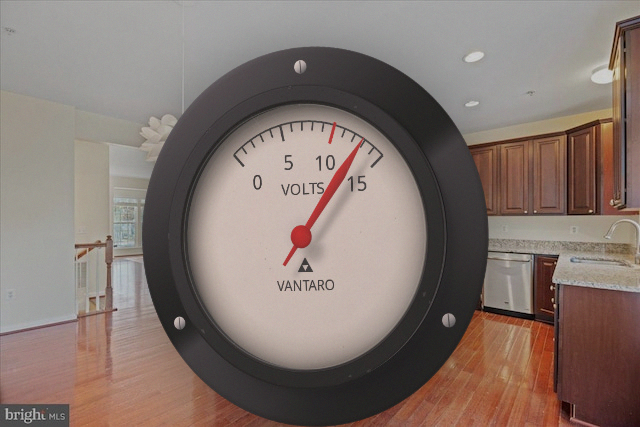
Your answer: 13 V
